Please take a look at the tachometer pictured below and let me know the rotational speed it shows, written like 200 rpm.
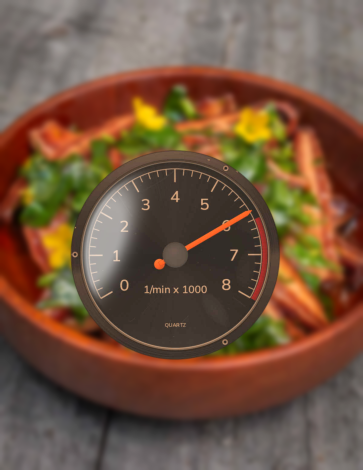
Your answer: 6000 rpm
